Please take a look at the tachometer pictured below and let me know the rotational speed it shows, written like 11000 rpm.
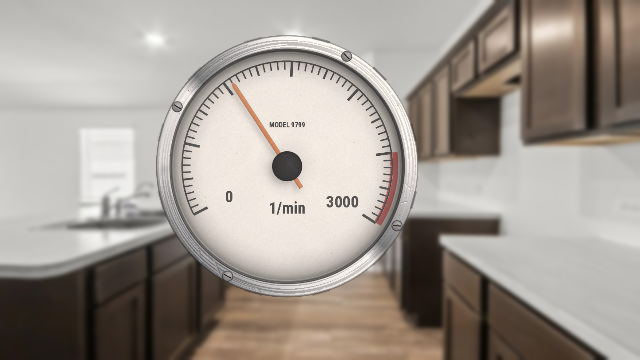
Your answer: 1050 rpm
